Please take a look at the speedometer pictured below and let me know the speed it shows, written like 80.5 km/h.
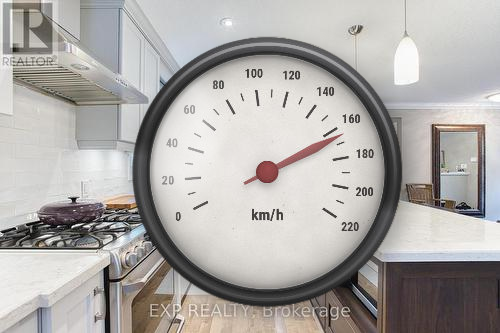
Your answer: 165 km/h
